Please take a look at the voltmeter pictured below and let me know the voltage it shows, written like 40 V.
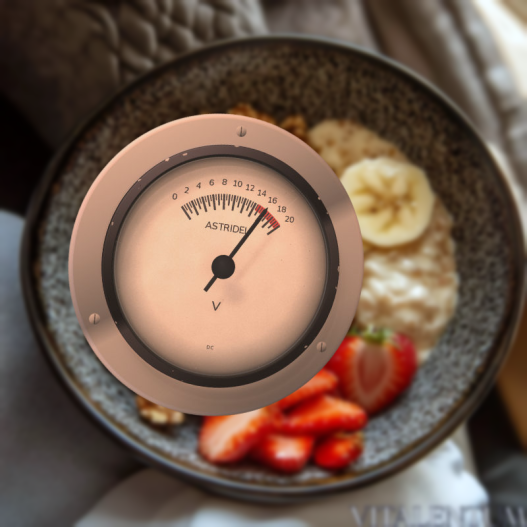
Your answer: 16 V
